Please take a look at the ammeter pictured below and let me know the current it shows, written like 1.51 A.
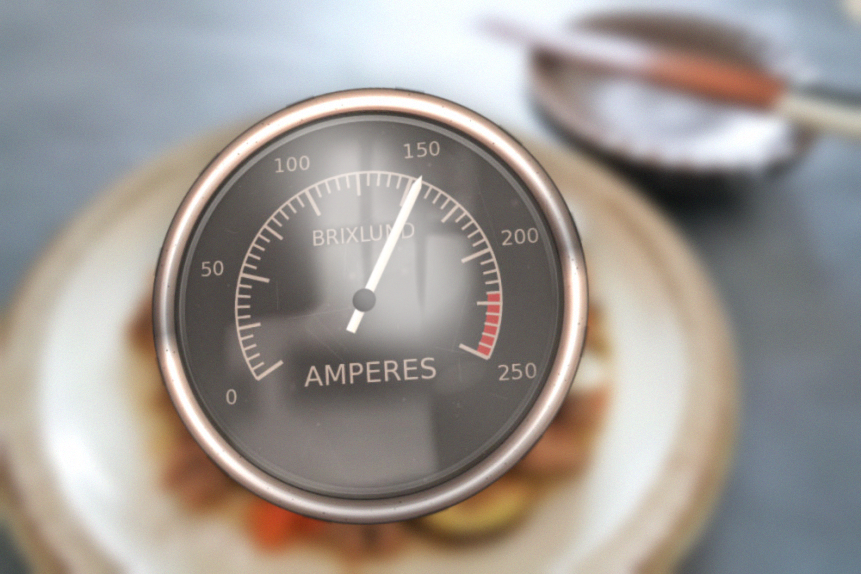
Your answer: 155 A
